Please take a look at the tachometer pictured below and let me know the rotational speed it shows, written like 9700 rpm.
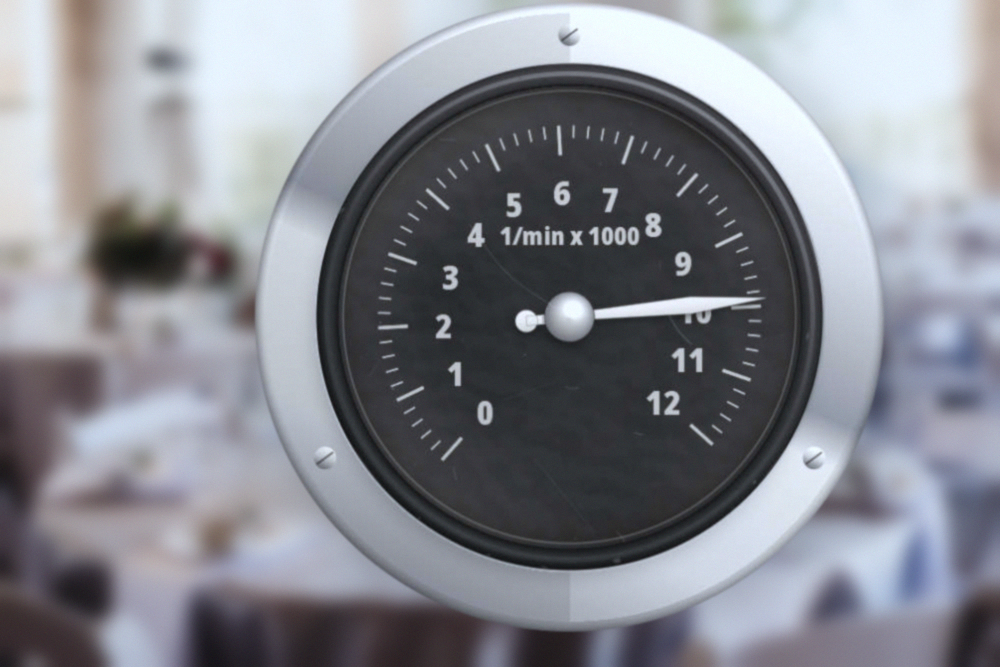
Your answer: 9900 rpm
